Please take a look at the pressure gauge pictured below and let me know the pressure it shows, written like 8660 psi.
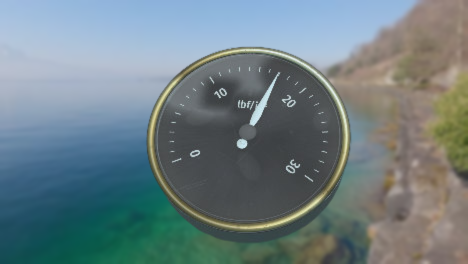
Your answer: 17 psi
